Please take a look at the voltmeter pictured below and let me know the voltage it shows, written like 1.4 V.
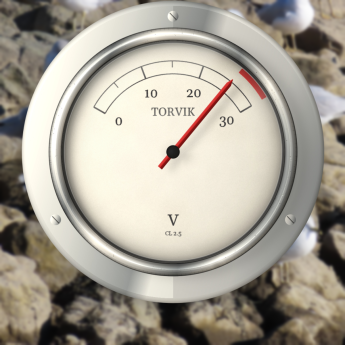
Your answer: 25 V
